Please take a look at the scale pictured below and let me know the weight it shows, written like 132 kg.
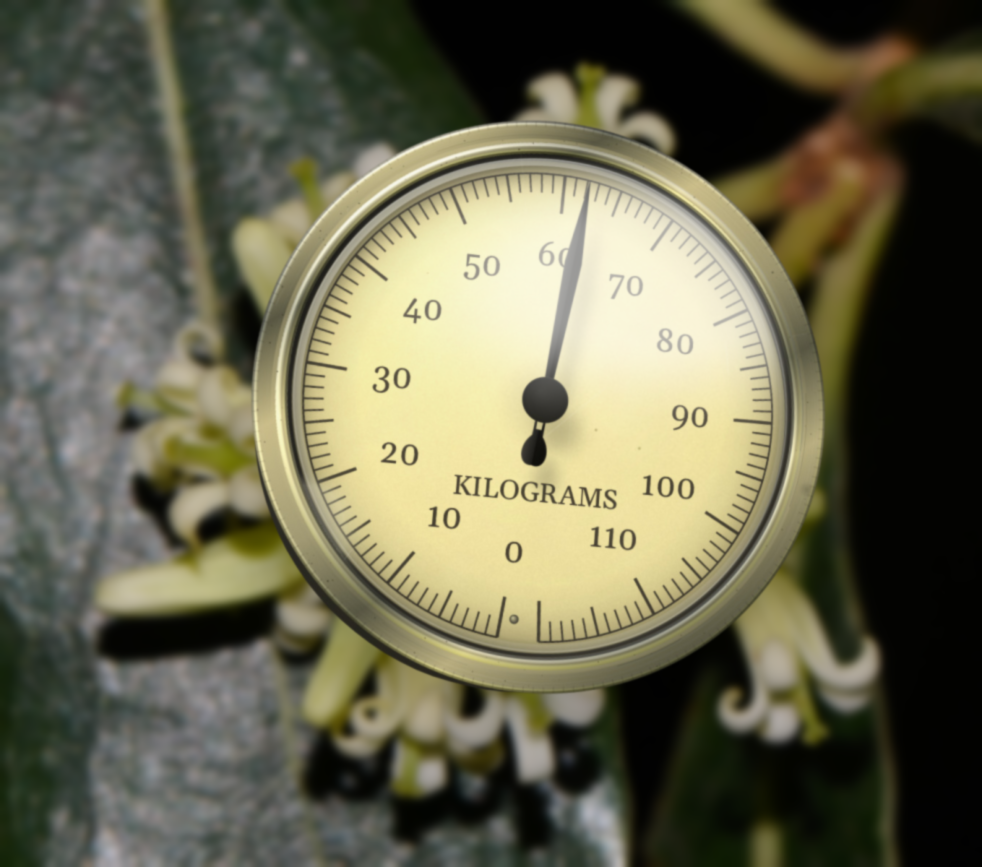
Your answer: 62 kg
